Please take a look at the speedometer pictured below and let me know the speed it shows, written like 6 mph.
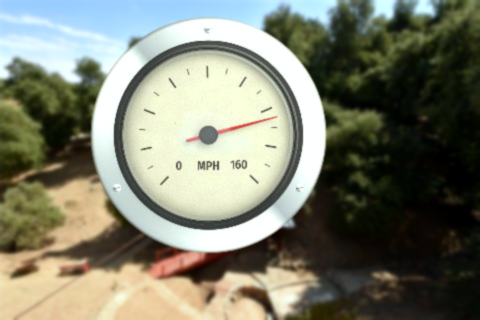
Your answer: 125 mph
